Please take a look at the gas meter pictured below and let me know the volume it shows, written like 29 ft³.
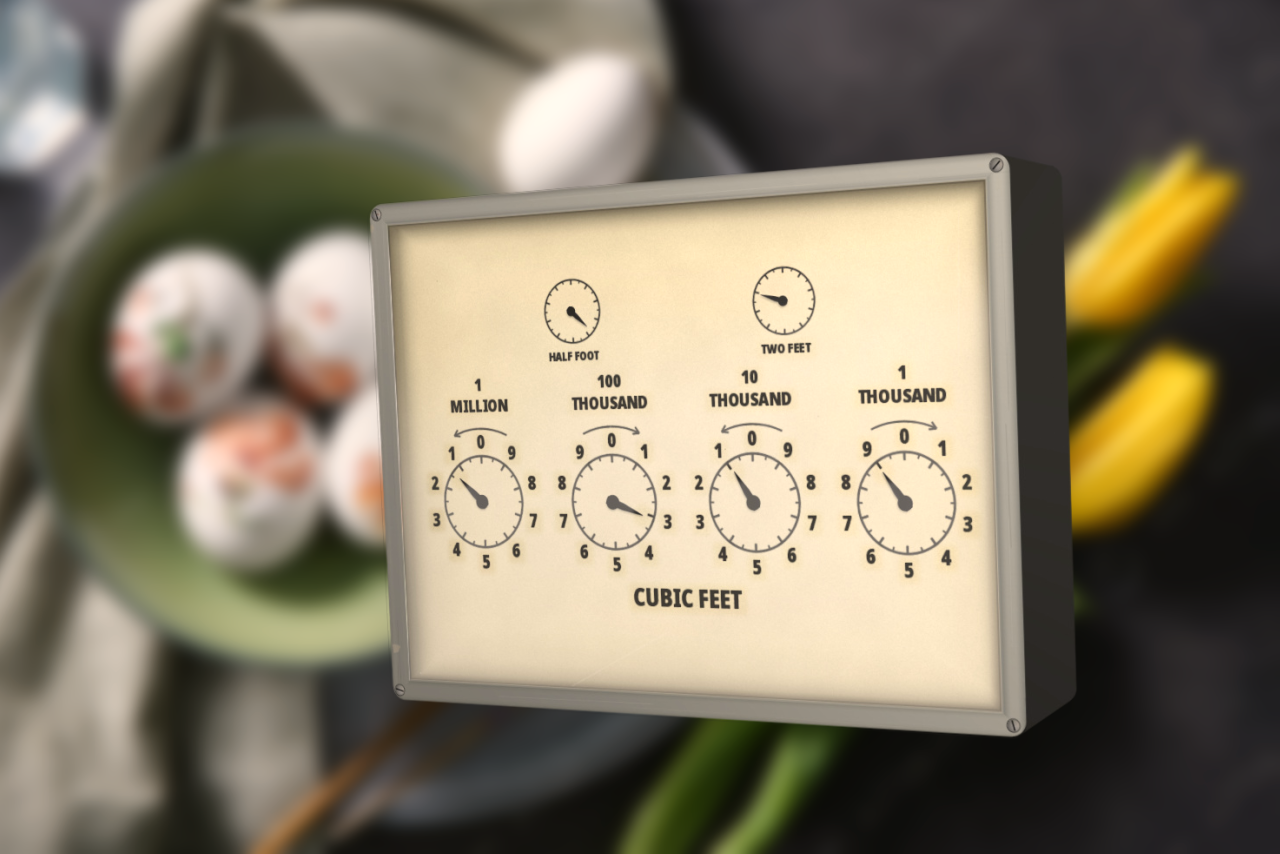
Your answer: 130900 ft³
